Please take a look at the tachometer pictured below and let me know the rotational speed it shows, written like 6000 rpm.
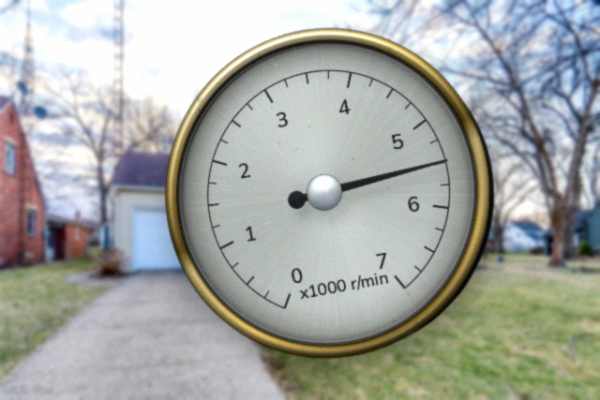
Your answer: 5500 rpm
